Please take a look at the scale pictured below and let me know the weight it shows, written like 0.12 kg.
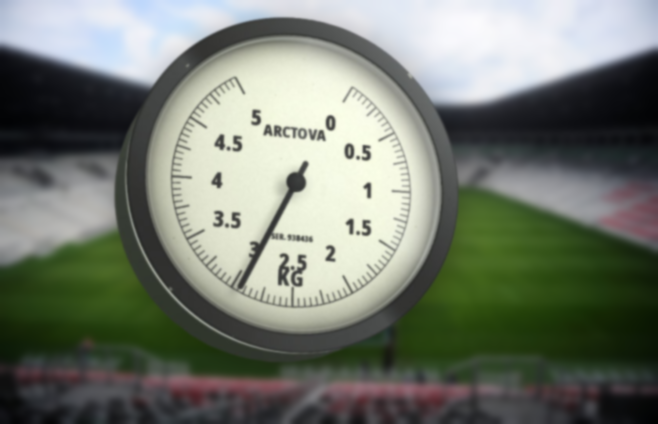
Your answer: 2.95 kg
